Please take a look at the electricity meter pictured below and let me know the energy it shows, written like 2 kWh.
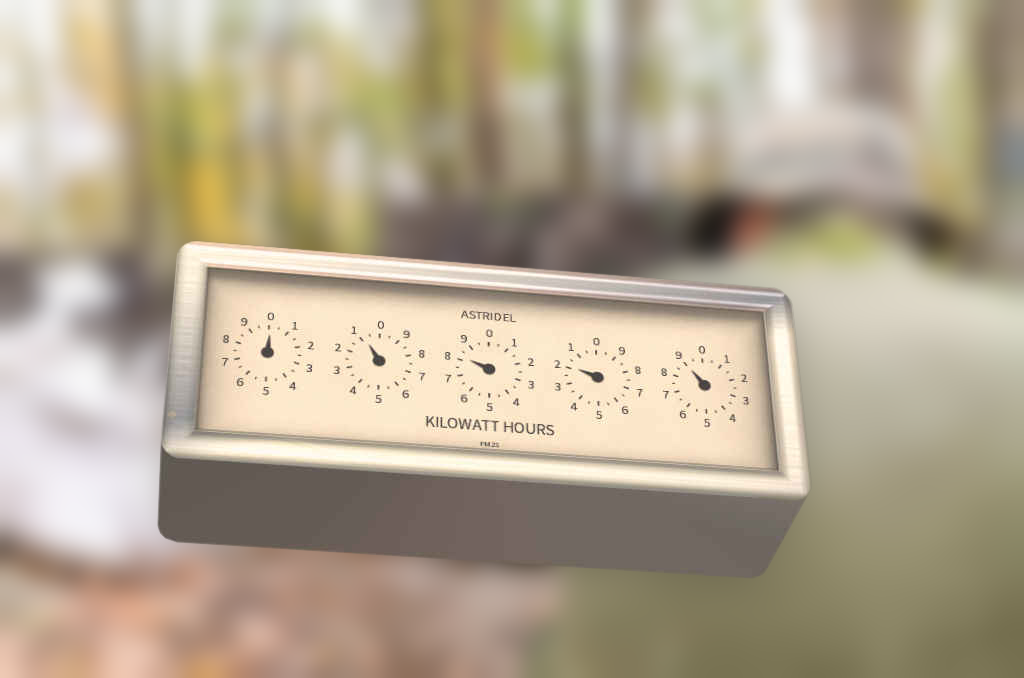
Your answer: 819 kWh
